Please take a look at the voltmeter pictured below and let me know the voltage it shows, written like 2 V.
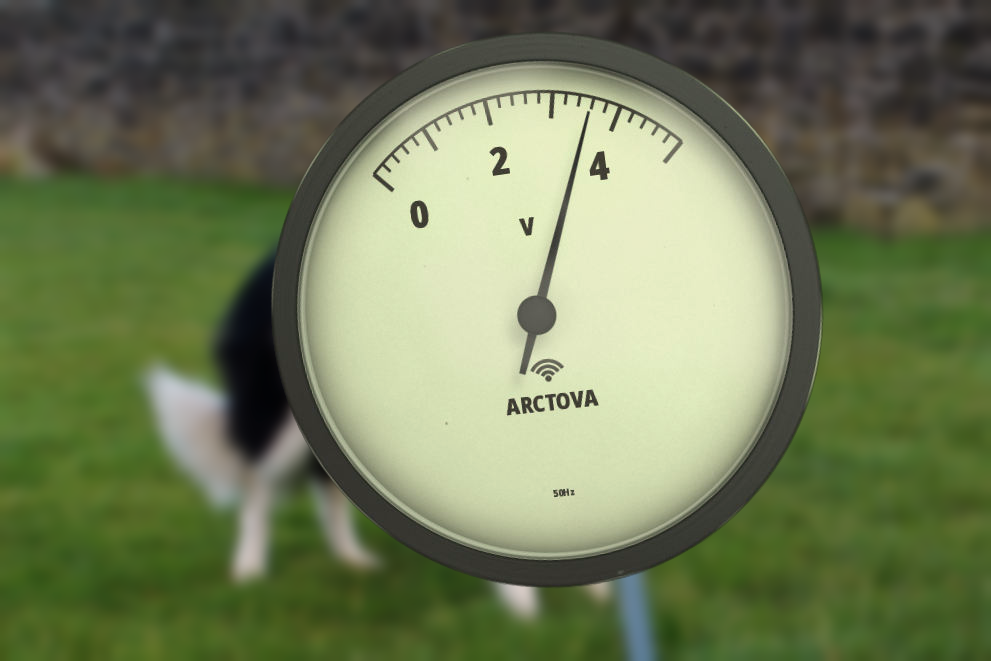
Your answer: 3.6 V
